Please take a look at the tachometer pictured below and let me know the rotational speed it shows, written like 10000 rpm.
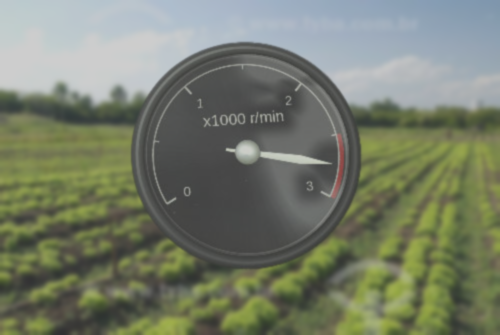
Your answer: 2750 rpm
